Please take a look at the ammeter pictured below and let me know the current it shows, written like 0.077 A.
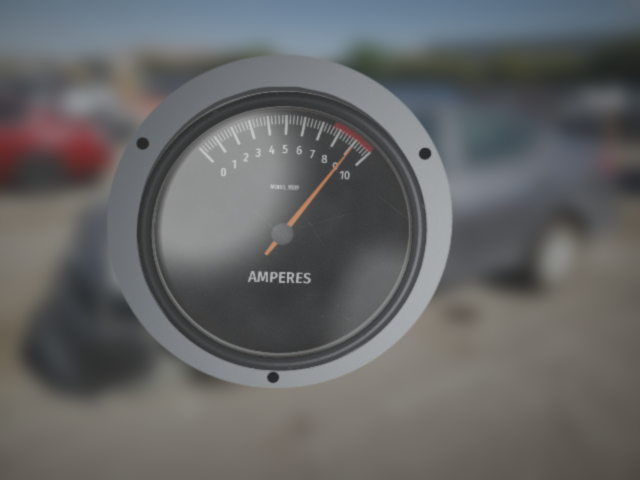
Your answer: 9 A
